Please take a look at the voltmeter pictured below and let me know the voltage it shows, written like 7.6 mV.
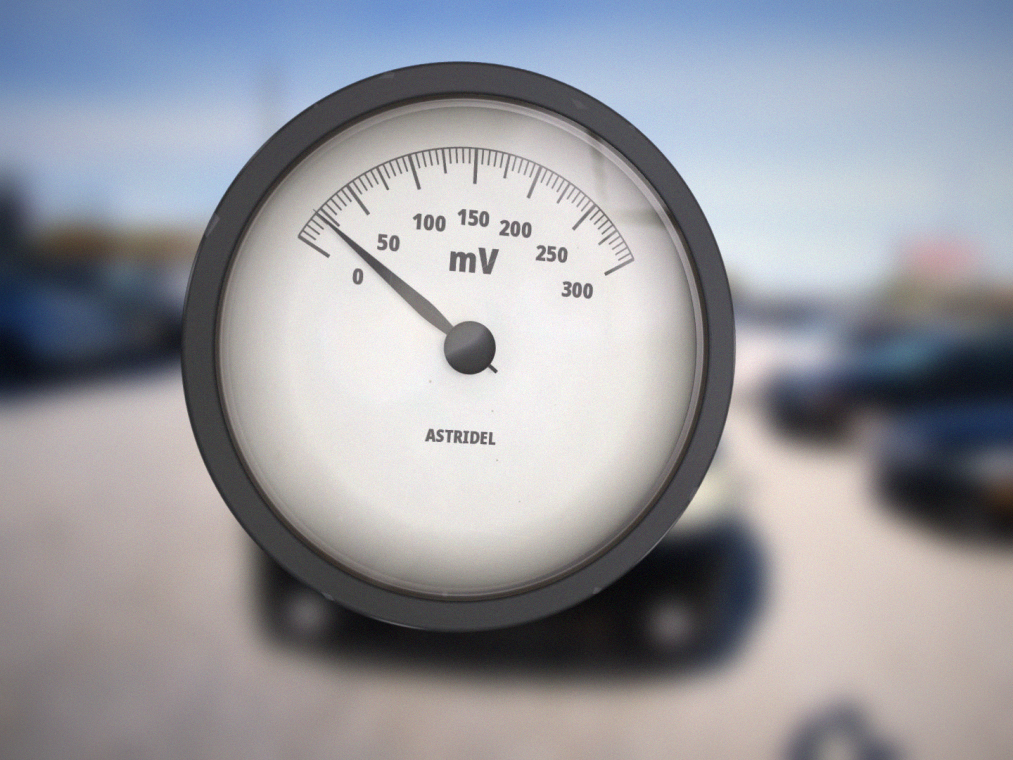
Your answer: 20 mV
